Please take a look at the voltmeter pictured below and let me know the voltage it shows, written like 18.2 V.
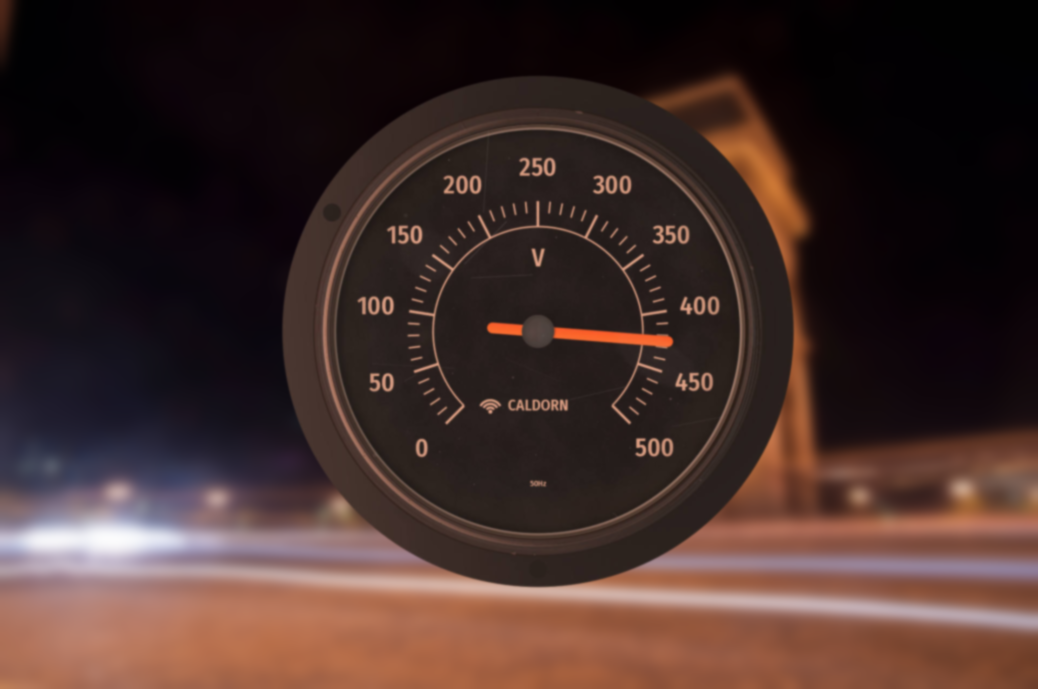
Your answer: 425 V
